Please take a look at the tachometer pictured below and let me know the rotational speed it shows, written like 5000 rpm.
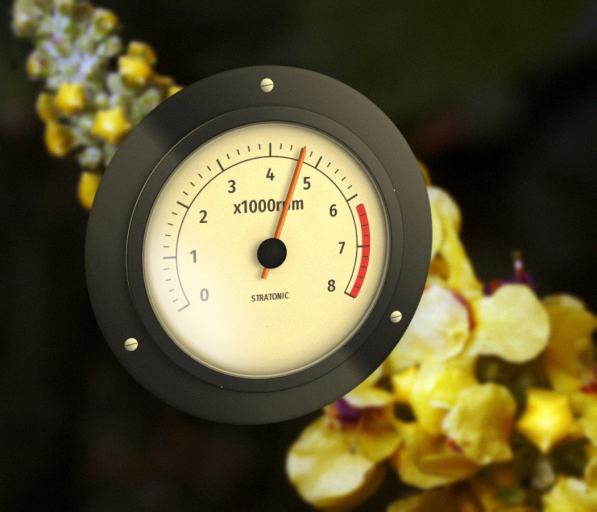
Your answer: 4600 rpm
